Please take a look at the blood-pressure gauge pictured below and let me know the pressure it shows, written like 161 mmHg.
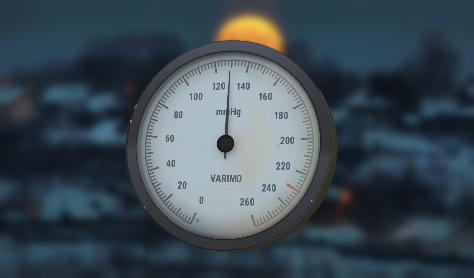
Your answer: 130 mmHg
